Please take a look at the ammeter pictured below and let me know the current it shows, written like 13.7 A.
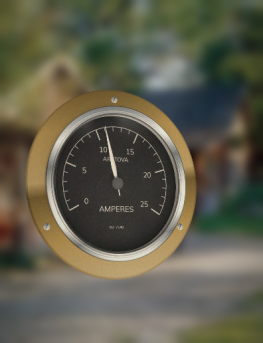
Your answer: 11 A
